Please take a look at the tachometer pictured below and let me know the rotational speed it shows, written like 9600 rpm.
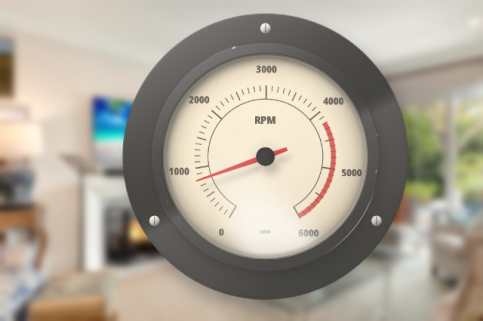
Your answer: 800 rpm
